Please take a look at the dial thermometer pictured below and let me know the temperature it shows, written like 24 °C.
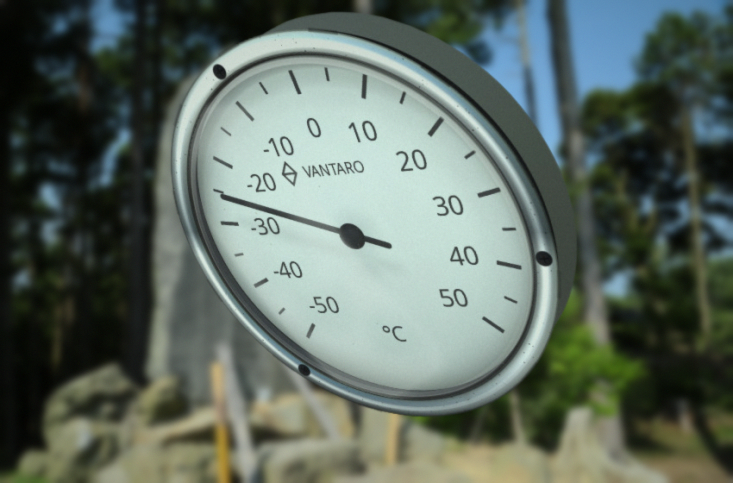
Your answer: -25 °C
